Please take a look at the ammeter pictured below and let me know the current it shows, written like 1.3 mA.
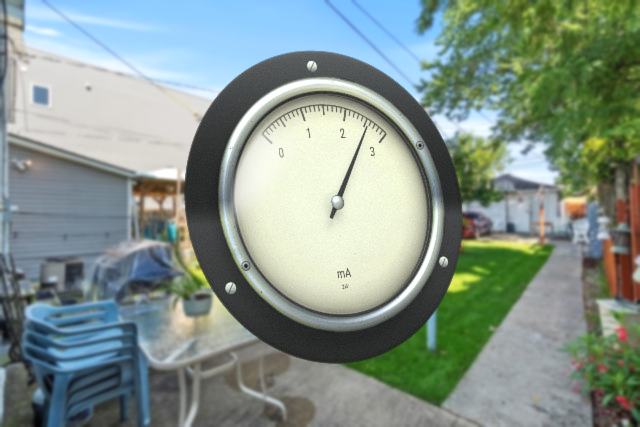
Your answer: 2.5 mA
